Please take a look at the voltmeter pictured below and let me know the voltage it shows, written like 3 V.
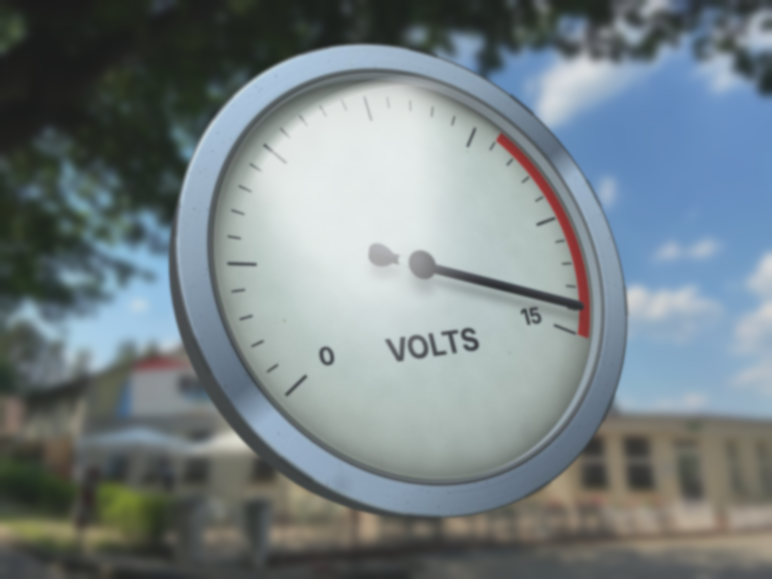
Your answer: 14.5 V
